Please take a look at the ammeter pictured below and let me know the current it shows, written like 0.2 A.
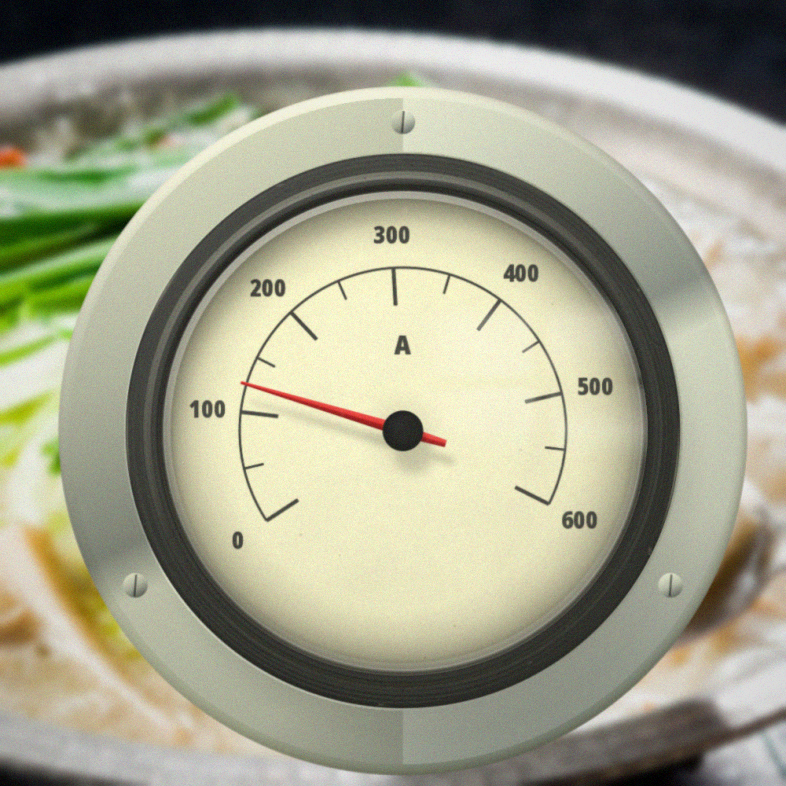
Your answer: 125 A
